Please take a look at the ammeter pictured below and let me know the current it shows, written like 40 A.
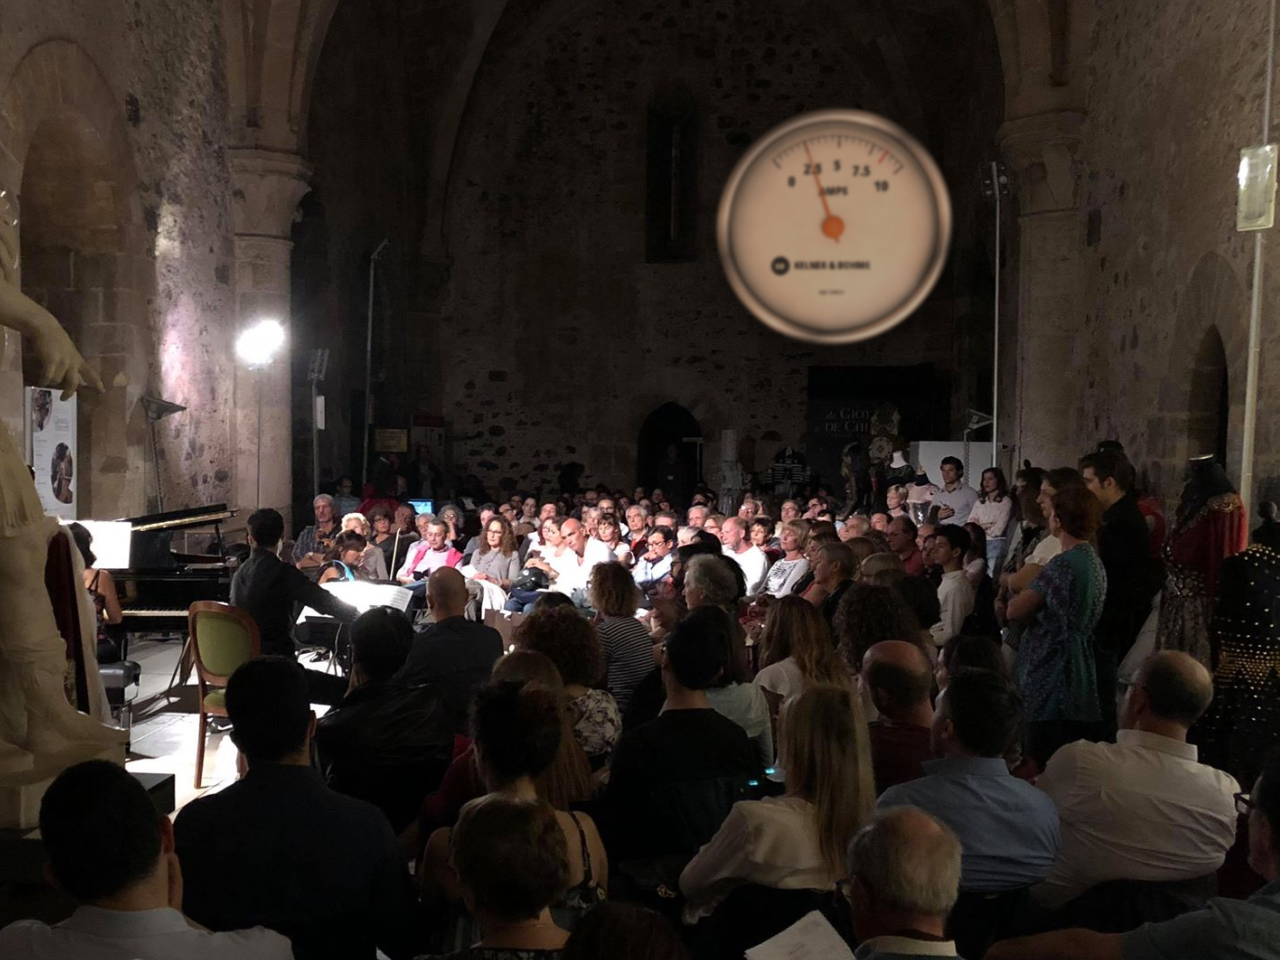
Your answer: 2.5 A
